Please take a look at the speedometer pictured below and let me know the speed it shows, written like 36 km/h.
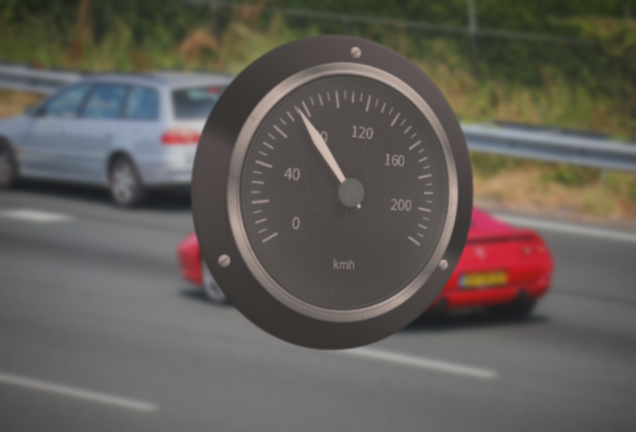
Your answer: 75 km/h
